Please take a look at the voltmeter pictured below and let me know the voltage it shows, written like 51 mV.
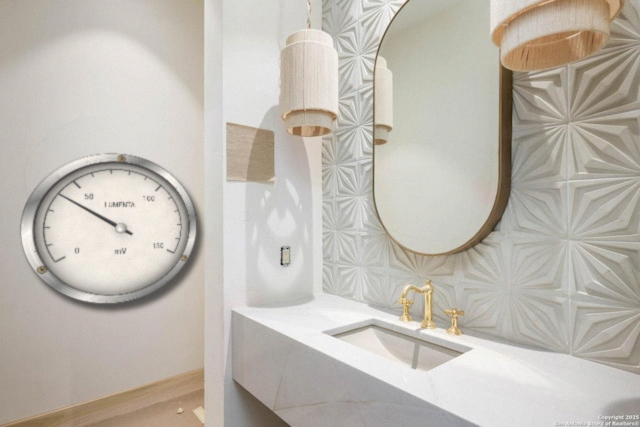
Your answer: 40 mV
